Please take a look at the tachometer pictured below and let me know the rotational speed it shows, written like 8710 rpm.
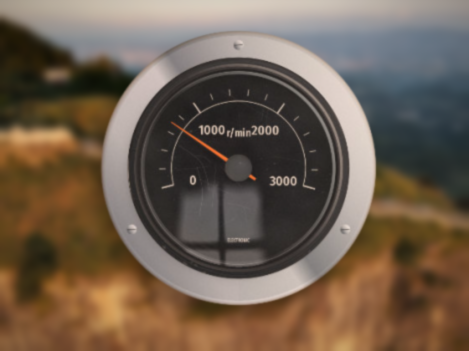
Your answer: 700 rpm
